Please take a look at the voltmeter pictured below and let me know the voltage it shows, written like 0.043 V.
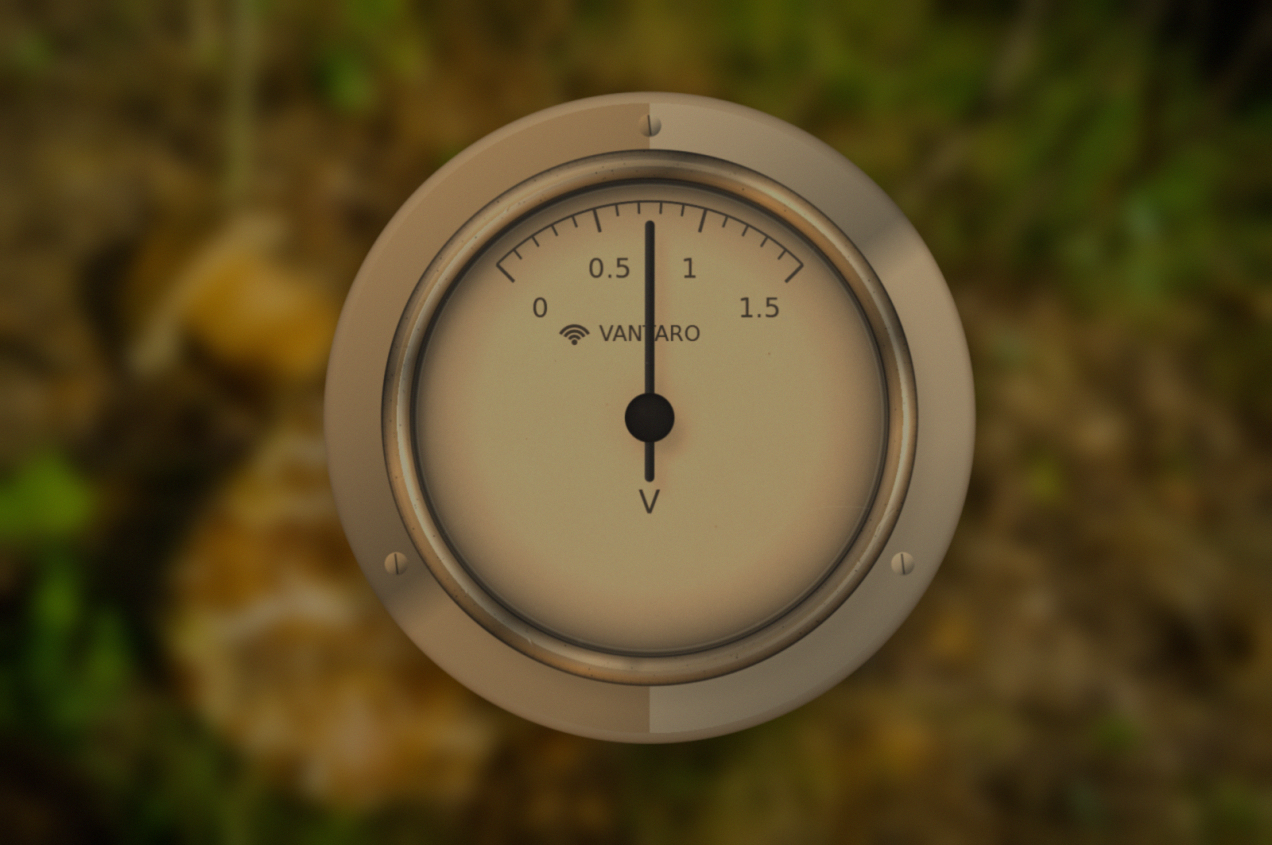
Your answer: 0.75 V
